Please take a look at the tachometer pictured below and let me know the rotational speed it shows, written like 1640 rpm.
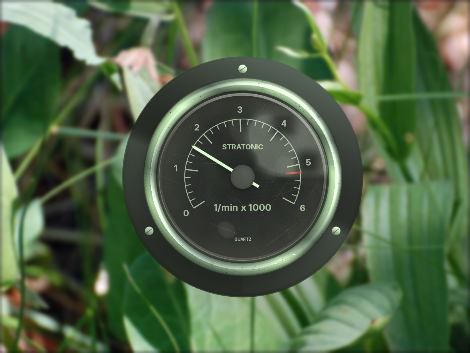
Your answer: 1600 rpm
